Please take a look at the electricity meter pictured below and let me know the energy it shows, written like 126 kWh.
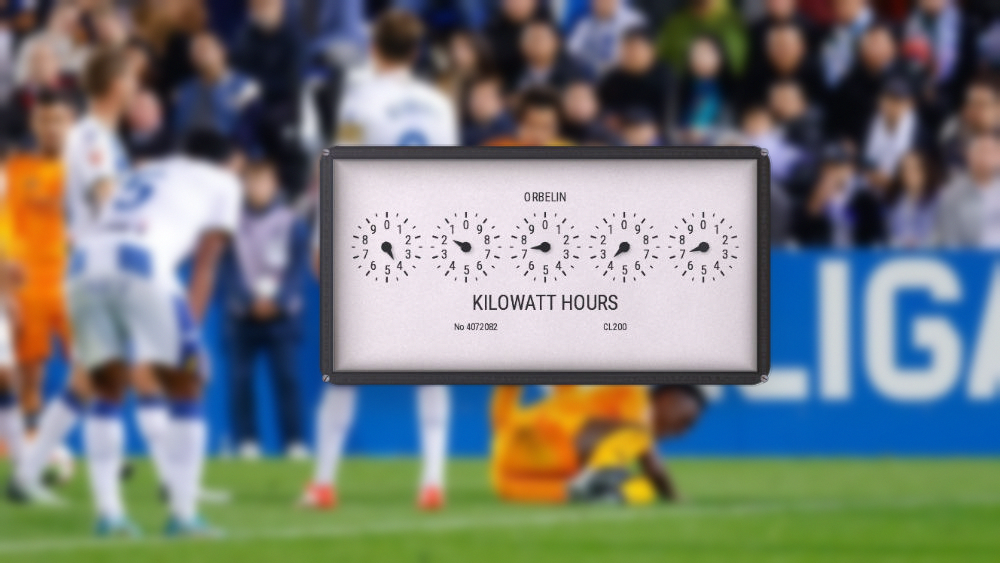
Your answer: 41737 kWh
